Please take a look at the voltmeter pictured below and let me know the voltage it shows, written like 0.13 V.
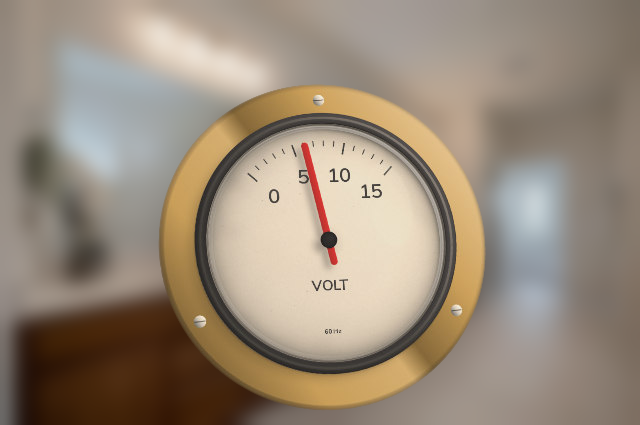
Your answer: 6 V
